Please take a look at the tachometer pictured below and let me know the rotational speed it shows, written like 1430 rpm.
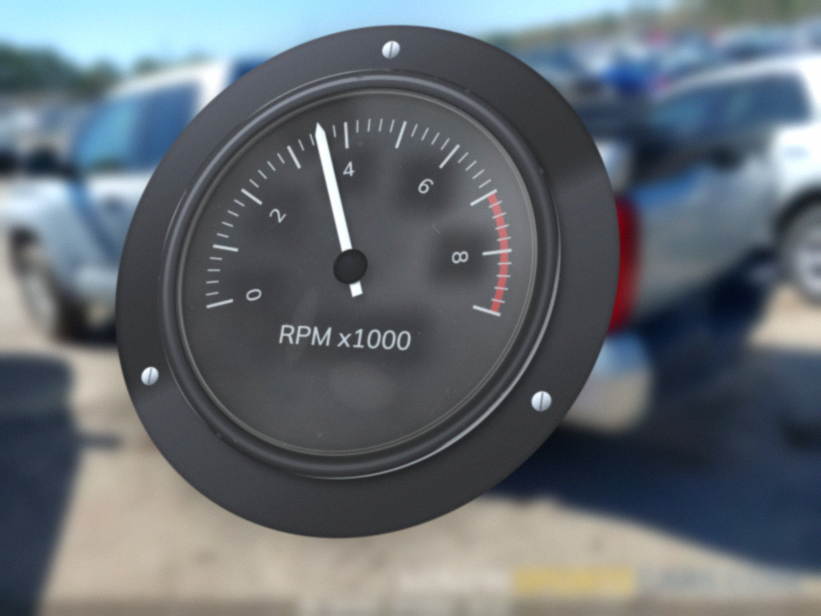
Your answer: 3600 rpm
